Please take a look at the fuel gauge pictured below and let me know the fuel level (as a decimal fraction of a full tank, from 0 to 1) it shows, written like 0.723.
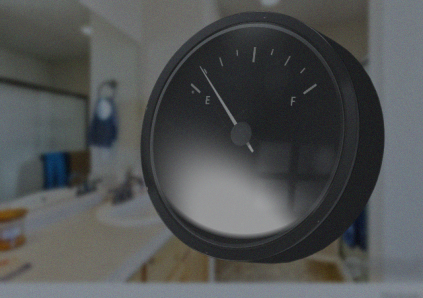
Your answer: 0.125
